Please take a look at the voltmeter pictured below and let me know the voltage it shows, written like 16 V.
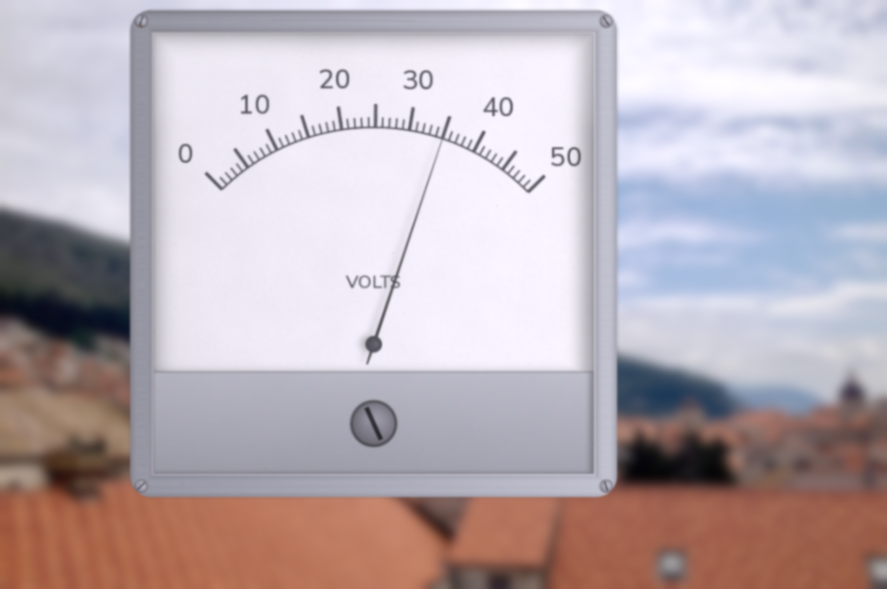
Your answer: 35 V
